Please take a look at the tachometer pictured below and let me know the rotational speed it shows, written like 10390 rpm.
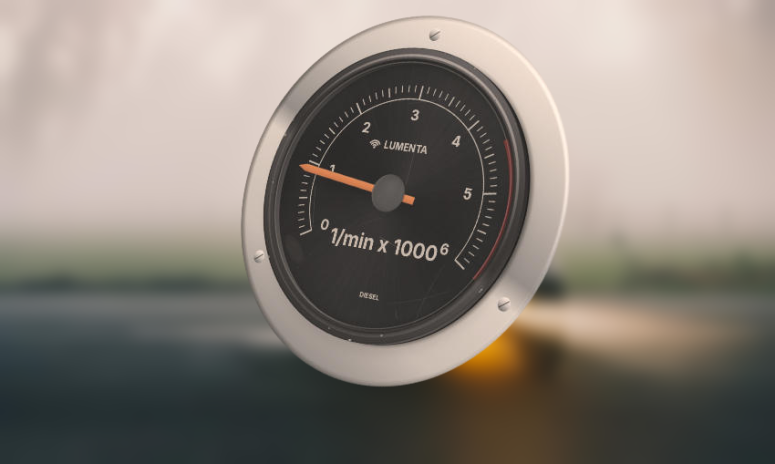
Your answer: 900 rpm
